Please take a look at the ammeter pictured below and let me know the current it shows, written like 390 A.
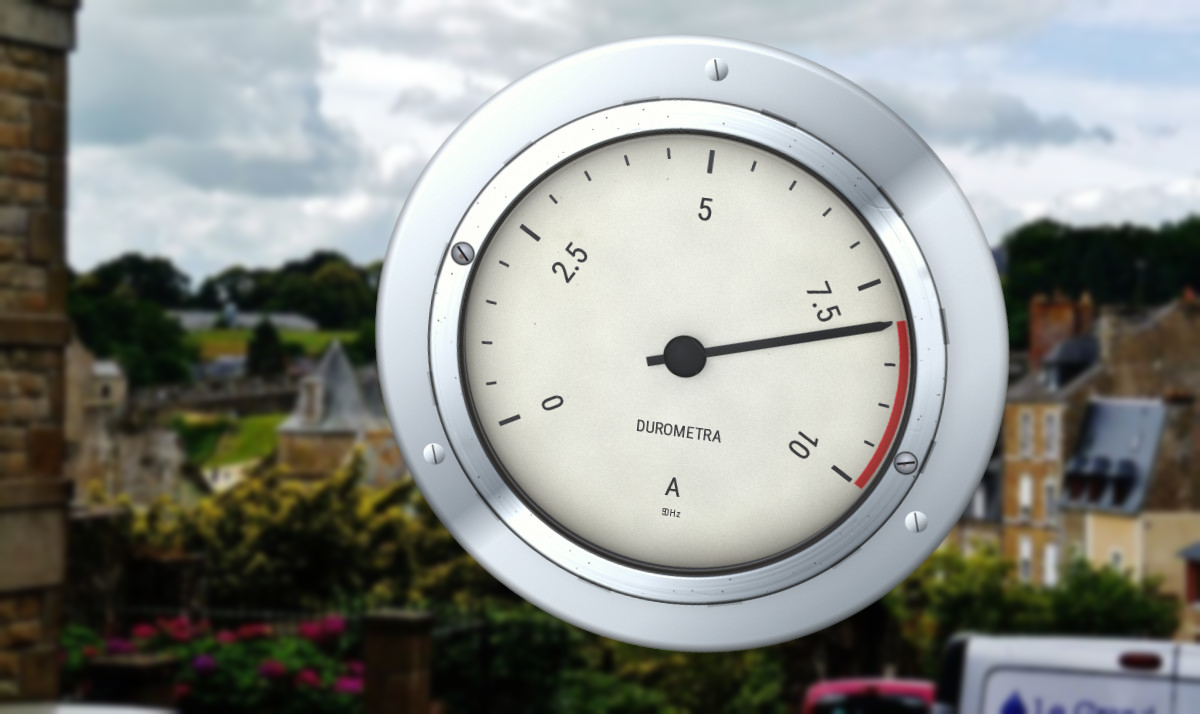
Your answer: 8 A
